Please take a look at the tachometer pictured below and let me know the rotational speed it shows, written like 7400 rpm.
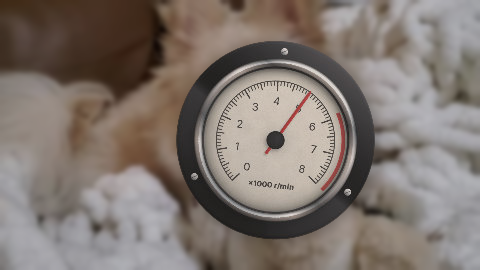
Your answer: 5000 rpm
